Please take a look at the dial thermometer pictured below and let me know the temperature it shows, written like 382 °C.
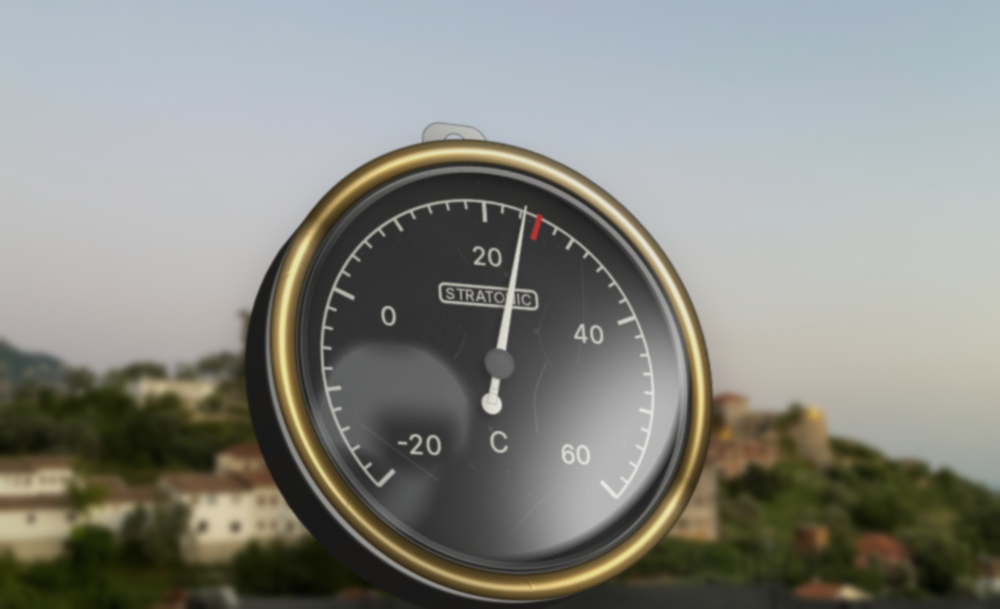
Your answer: 24 °C
